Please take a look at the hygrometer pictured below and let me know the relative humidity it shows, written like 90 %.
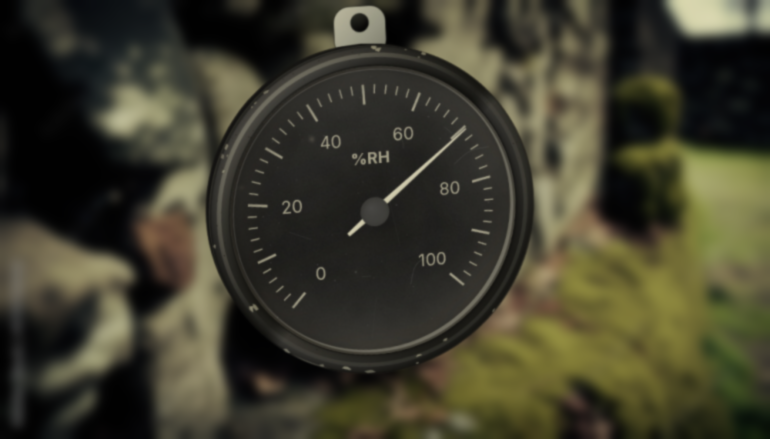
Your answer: 70 %
